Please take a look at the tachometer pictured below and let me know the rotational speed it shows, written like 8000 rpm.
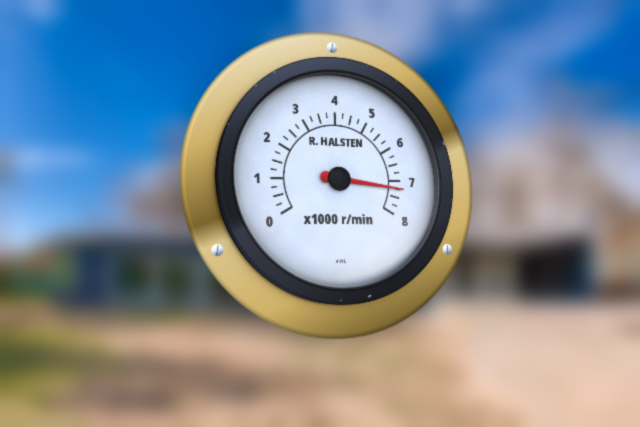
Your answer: 7250 rpm
